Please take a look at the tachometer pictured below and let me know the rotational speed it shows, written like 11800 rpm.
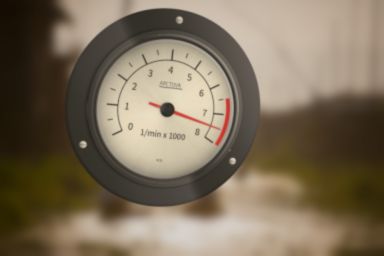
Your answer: 7500 rpm
